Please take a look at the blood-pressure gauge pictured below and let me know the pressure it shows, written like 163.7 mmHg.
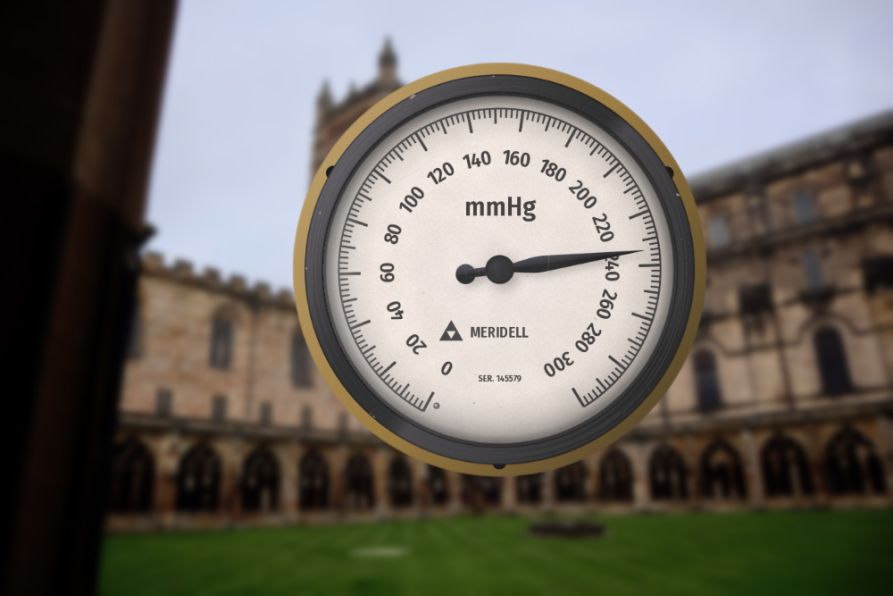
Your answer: 234 mmHg
